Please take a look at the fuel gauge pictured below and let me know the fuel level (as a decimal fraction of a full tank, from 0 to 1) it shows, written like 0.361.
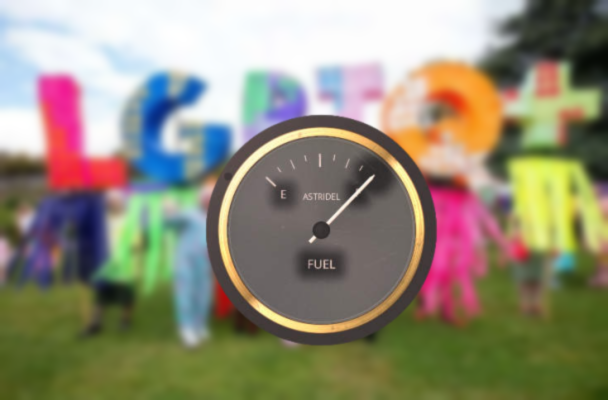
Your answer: 1
